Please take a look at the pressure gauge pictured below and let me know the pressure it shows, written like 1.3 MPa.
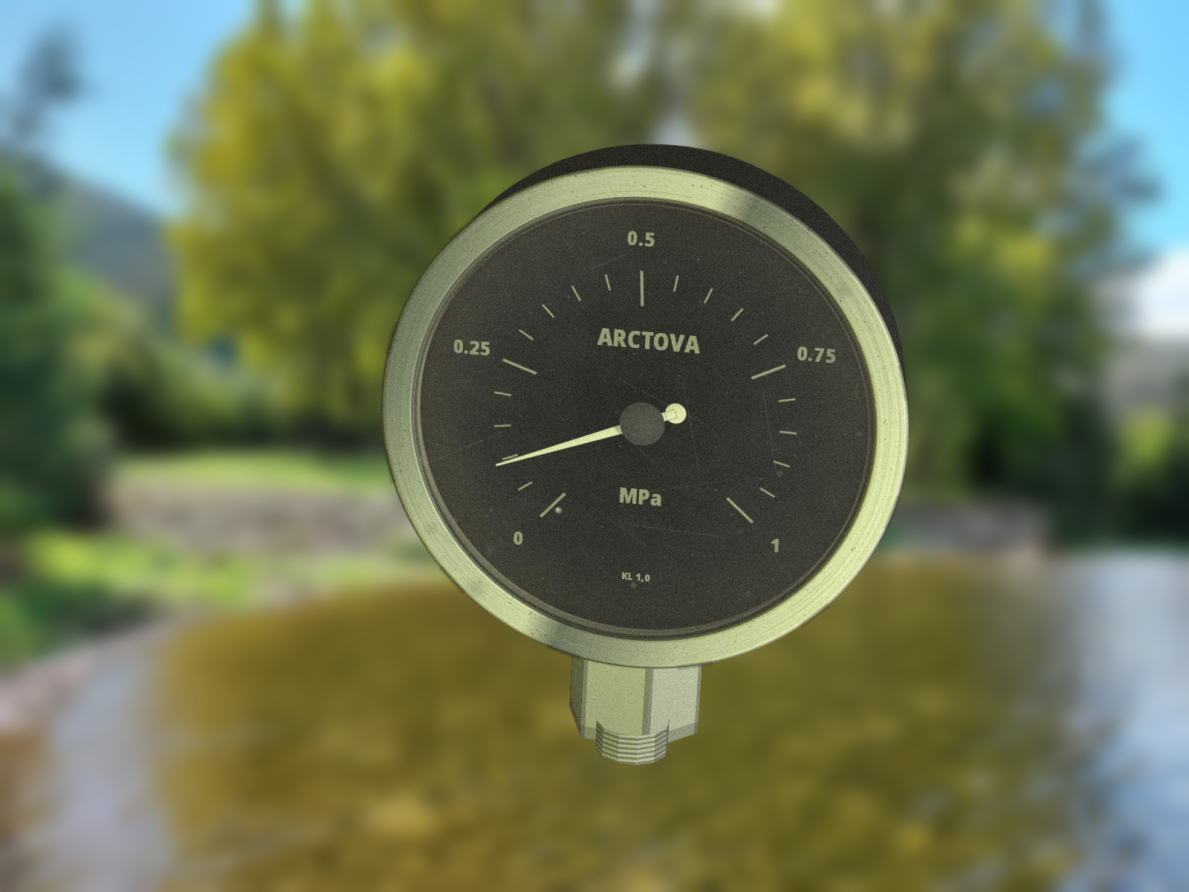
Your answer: 0.1 MPa
